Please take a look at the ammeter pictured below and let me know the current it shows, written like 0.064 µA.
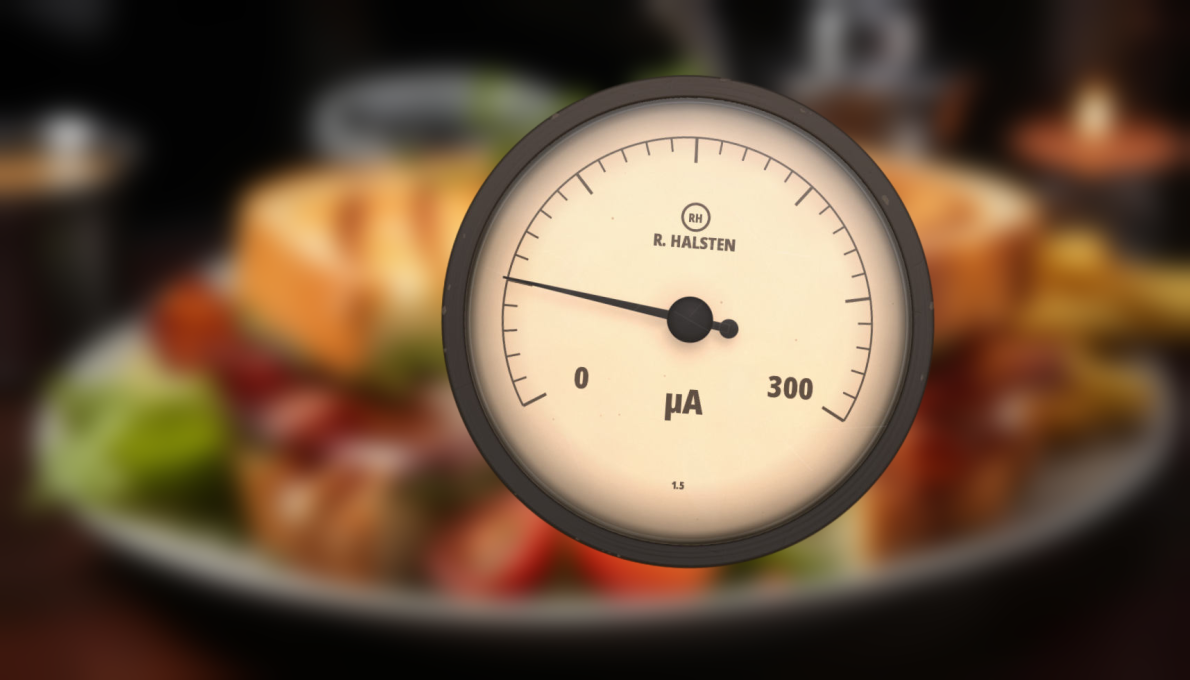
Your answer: 50 µA
